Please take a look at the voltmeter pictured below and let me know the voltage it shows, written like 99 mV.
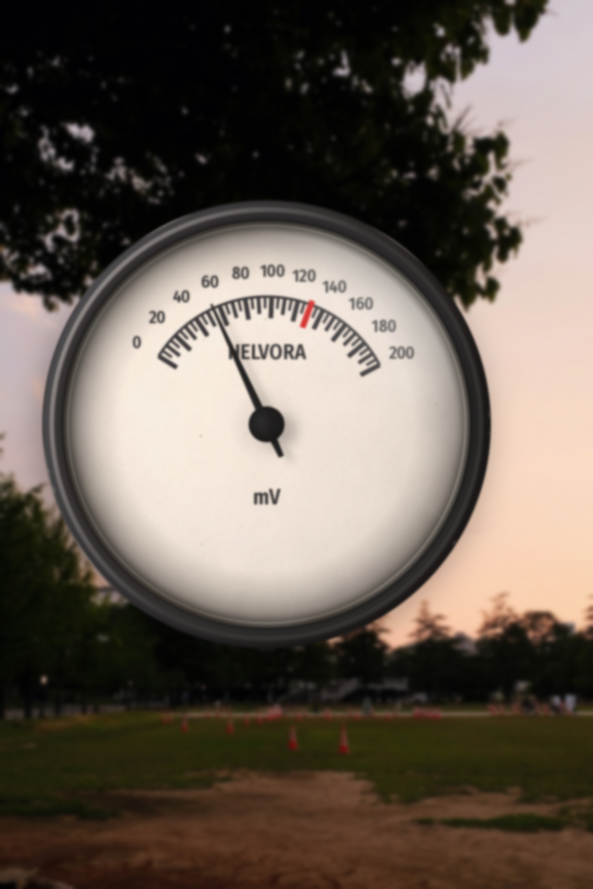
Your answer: 55 mV
